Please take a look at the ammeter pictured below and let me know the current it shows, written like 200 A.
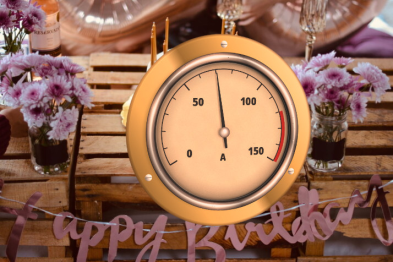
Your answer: 70 A
